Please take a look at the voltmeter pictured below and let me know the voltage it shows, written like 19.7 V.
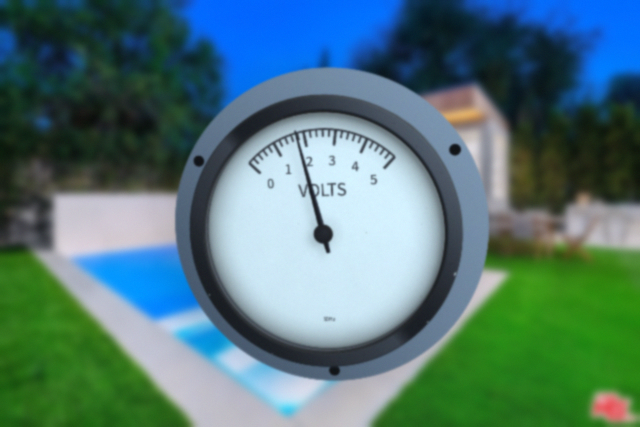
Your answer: 1.8 V
